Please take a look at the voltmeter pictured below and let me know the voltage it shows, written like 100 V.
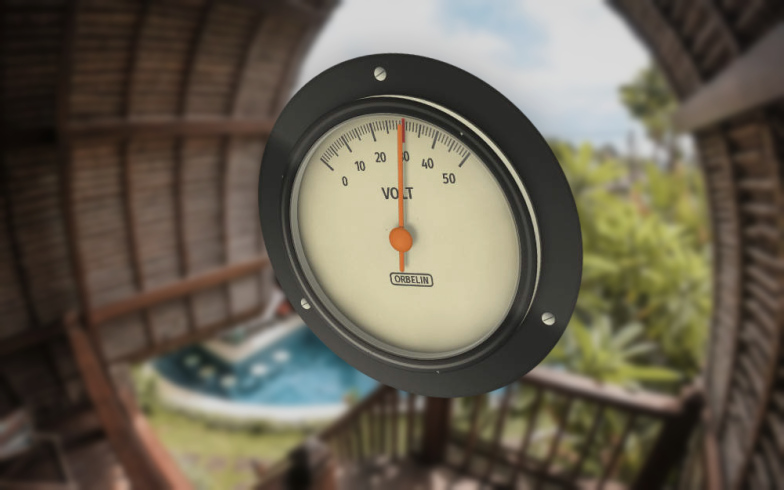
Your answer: 30 V
